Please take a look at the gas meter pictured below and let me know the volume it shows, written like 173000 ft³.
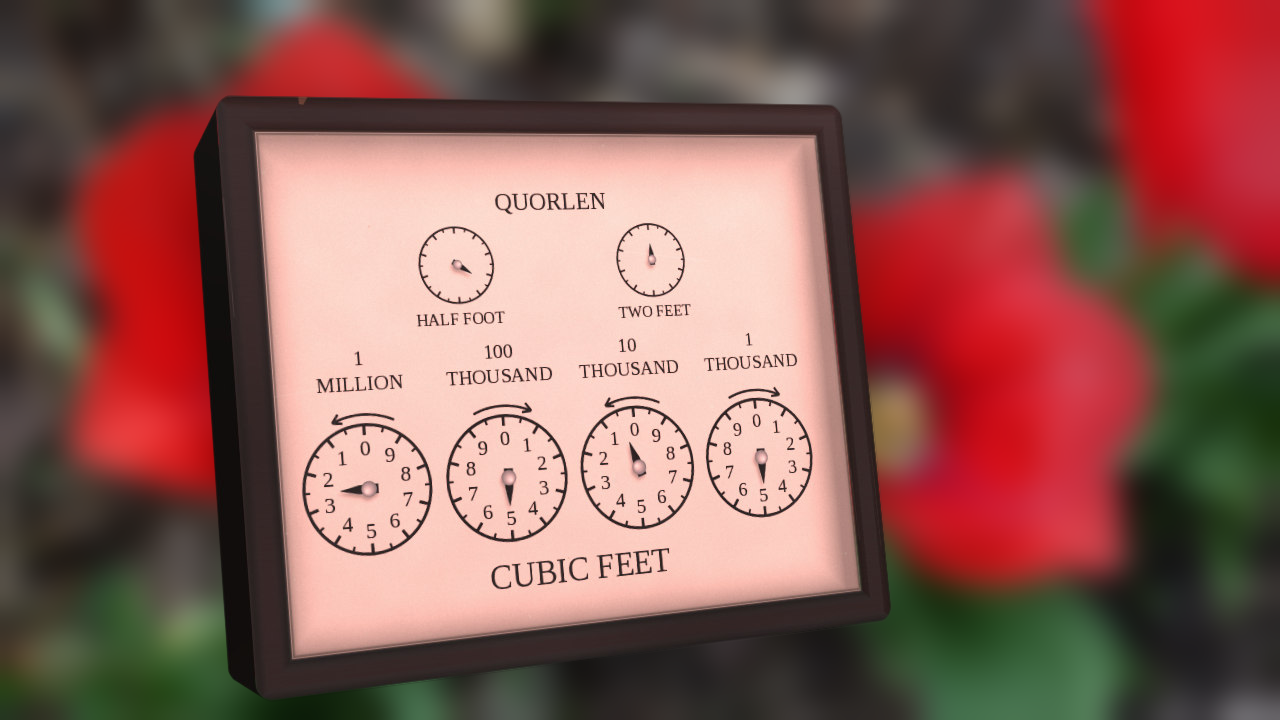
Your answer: 250500 ft³
